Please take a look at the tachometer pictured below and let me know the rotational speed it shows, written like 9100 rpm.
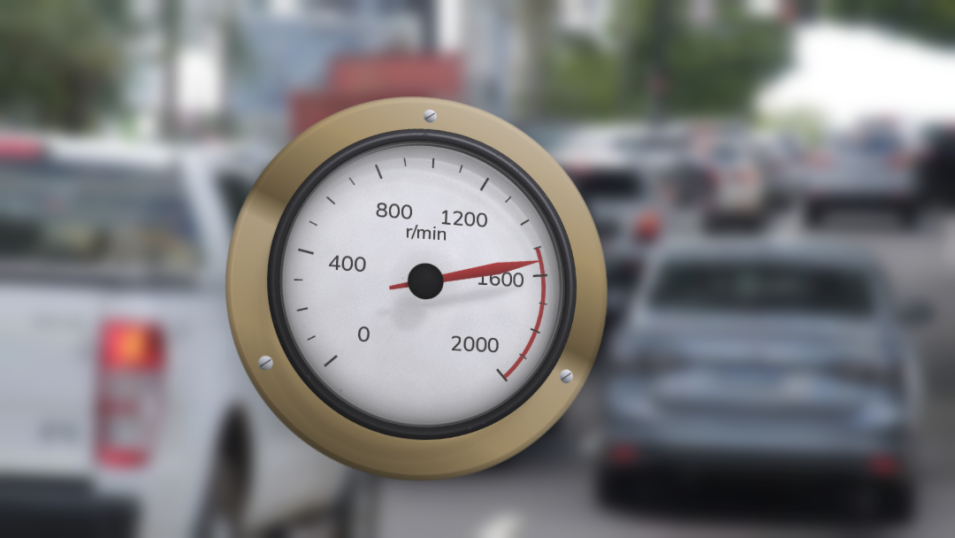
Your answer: 1550 rpm
